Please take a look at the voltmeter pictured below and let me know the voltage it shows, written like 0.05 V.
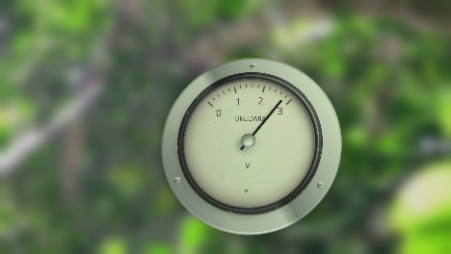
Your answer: 2.8 V
